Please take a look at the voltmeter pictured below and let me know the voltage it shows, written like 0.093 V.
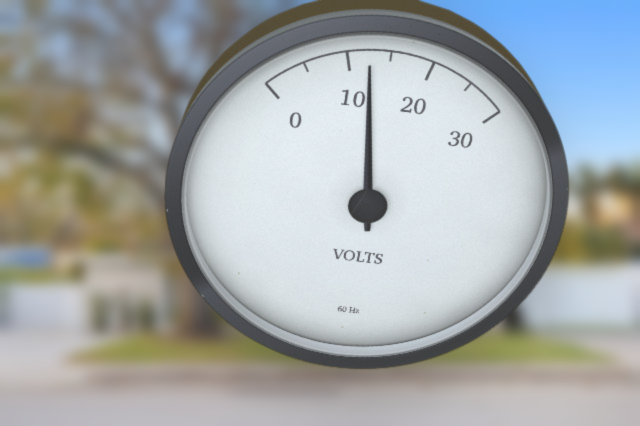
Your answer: 12.5 V
